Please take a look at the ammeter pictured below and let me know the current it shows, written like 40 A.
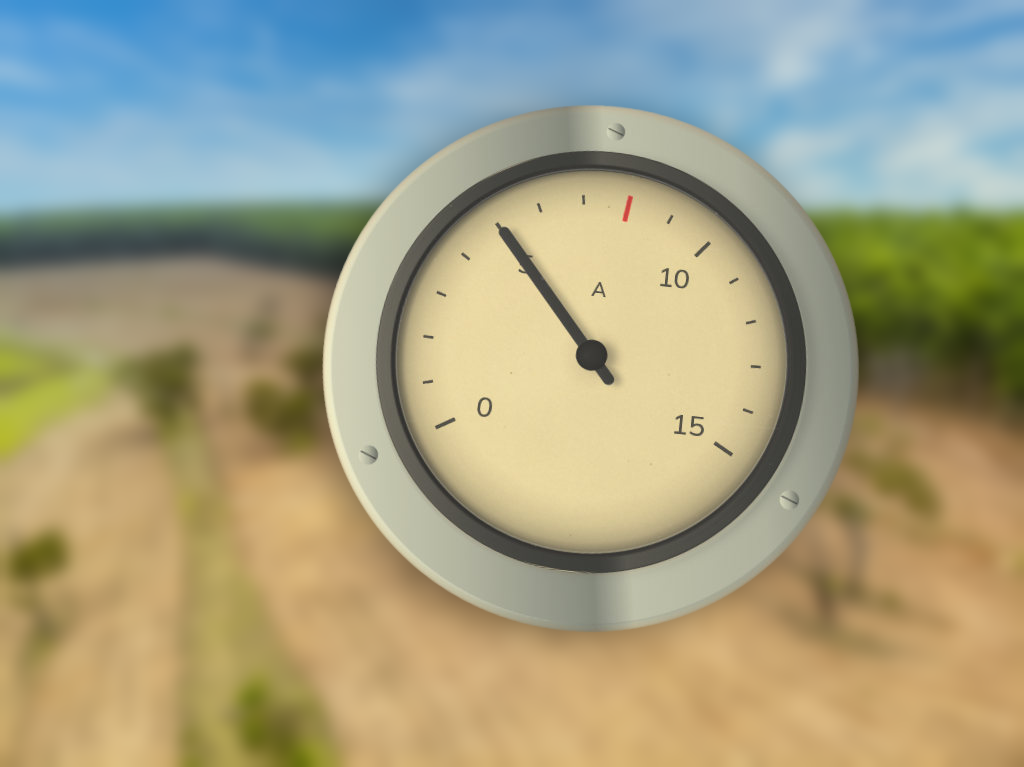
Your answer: 5 A
